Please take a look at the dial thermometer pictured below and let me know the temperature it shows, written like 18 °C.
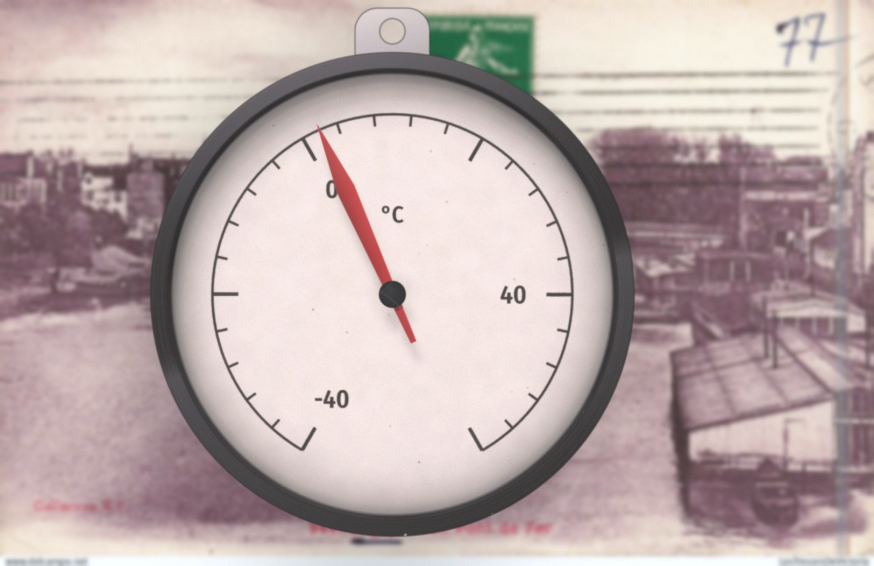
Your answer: 2 °C
